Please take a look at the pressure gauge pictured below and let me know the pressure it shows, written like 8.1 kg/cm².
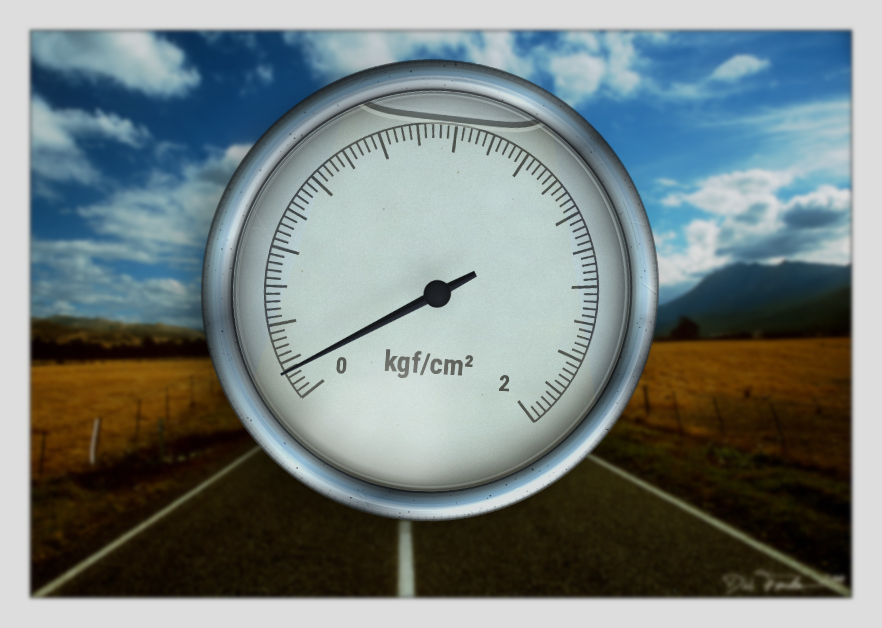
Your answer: 0.08 kg/cm²
